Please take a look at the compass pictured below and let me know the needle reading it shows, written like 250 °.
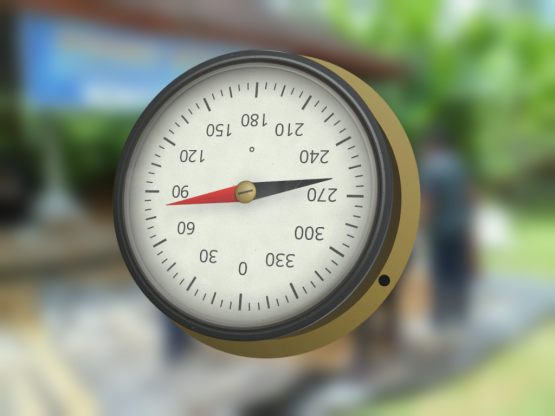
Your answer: 80 °
